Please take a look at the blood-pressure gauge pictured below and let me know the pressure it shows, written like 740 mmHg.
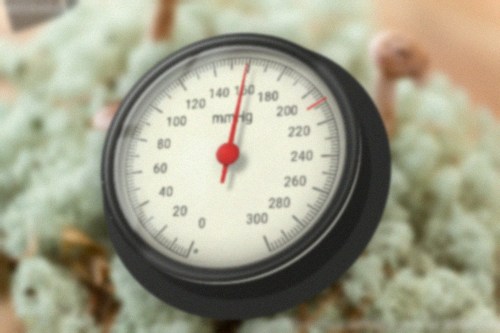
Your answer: 160 mmHg
